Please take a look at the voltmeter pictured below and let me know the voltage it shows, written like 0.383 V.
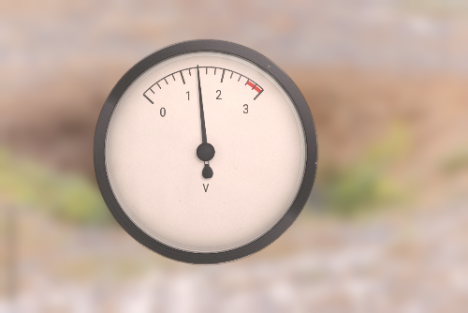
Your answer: 1.4 V
